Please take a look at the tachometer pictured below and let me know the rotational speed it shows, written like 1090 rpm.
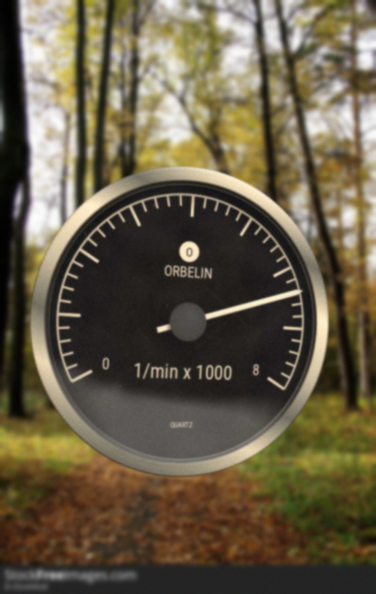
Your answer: 6400 rpm
